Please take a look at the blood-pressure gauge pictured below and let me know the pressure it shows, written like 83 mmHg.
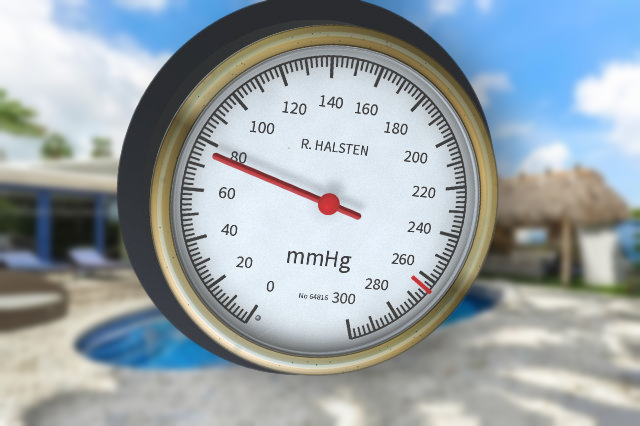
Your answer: 76 mmHg
